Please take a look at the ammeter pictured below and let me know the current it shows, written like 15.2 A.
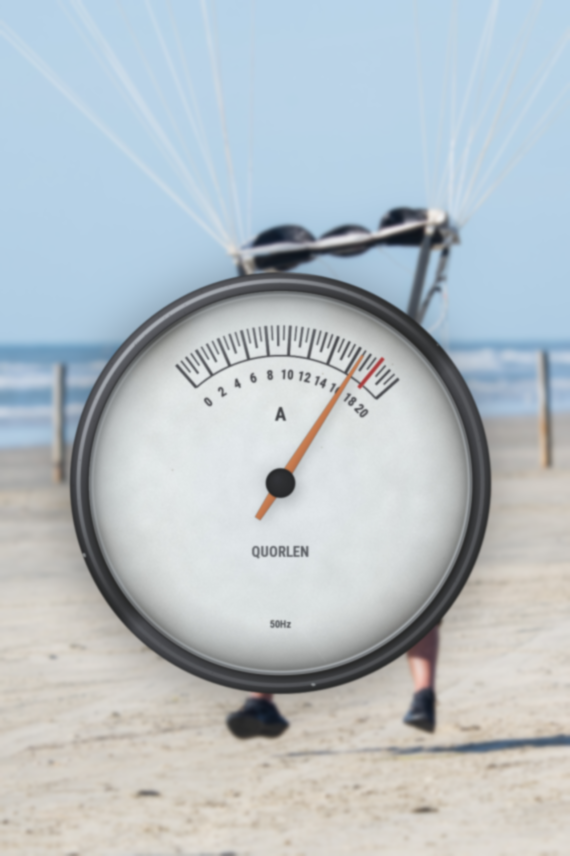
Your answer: 16.5 A
